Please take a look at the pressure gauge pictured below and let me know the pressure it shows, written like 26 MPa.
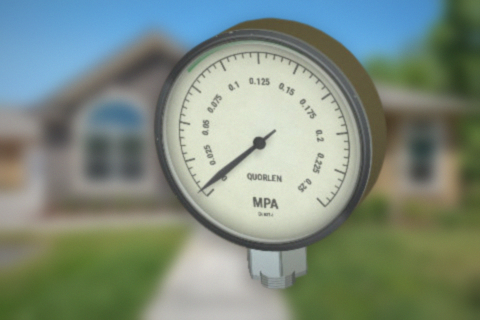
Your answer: 0.005 MPa
